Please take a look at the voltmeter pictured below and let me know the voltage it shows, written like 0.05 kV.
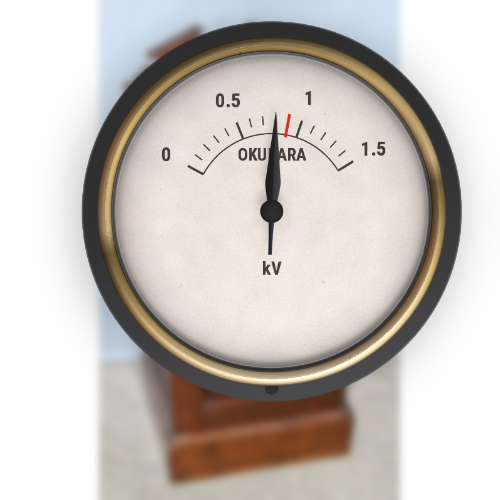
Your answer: 0.8 kV
